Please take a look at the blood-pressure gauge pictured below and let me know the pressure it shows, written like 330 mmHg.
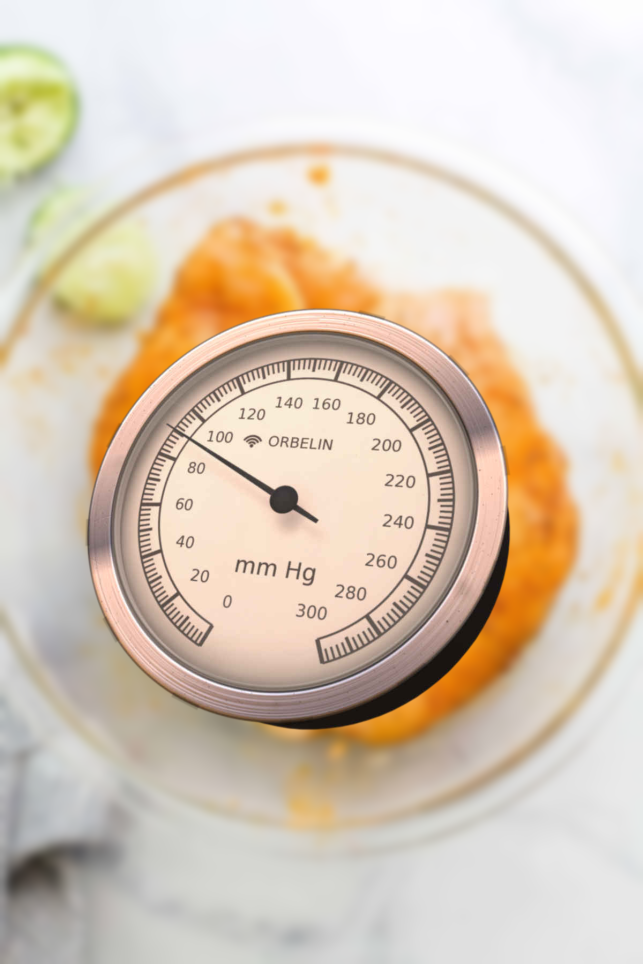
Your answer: 90 mmHg
